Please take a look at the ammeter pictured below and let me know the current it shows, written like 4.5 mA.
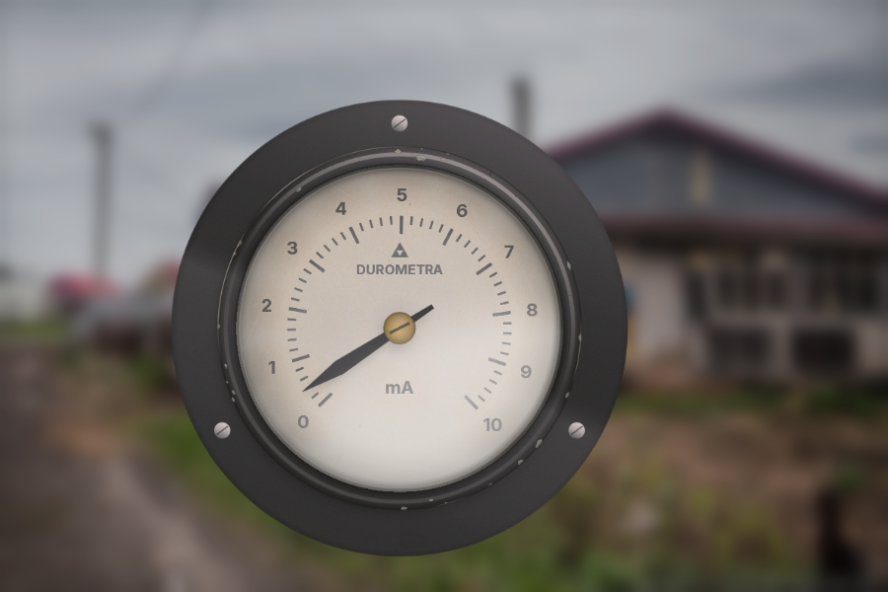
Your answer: 0.4 mA
